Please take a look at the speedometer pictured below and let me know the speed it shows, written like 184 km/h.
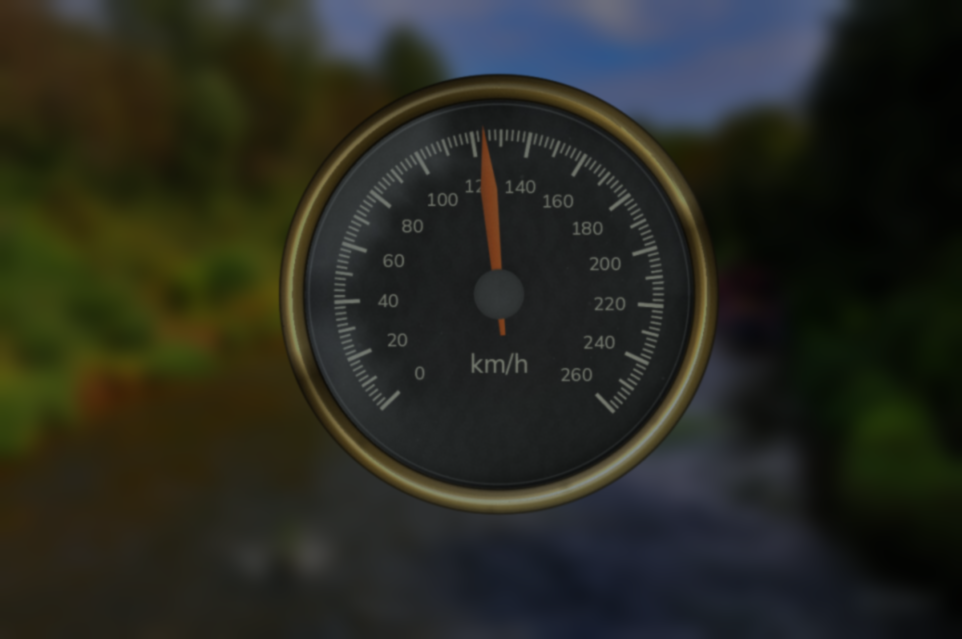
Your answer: 124 km/h
